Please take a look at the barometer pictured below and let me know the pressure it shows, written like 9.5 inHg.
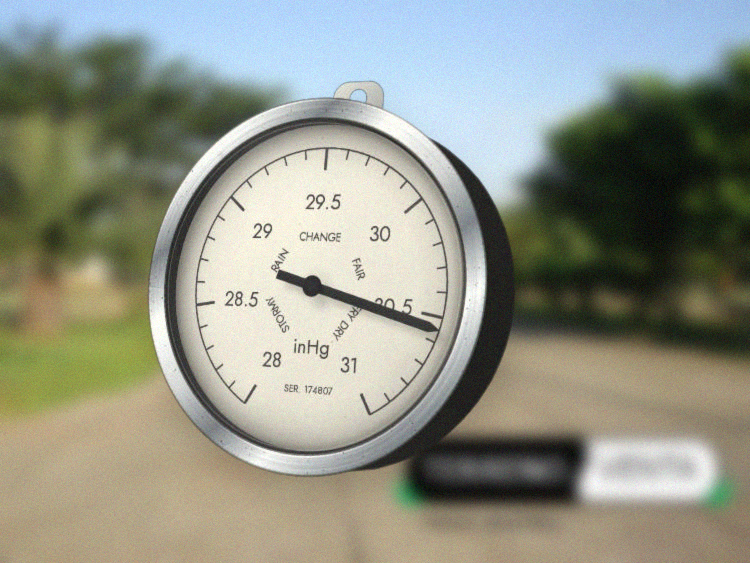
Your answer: 30.55 inHg
